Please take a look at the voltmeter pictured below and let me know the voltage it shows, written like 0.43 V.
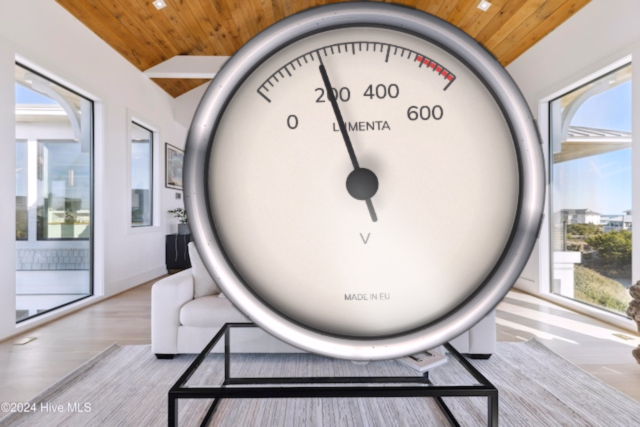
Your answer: 200 V
